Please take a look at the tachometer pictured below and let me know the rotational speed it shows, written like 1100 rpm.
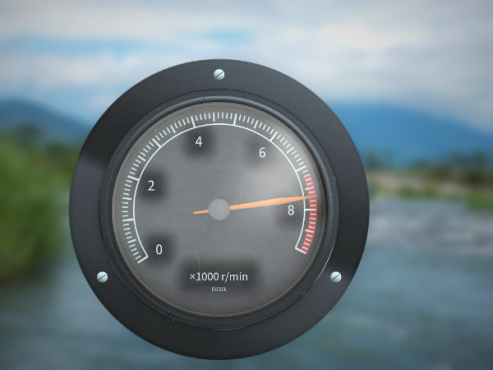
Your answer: 7700 rpm
